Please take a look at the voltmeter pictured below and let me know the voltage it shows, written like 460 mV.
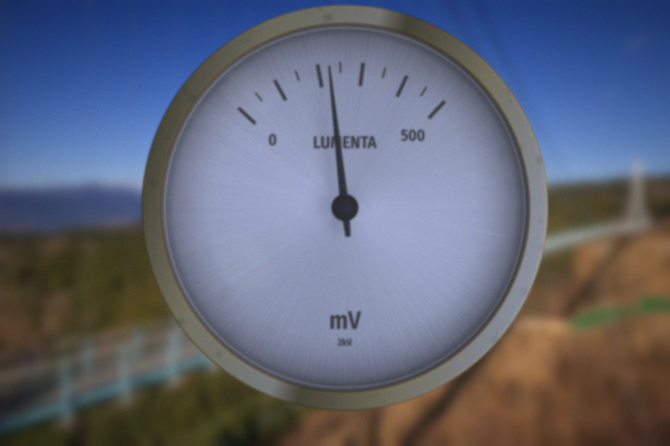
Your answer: 225 mV
